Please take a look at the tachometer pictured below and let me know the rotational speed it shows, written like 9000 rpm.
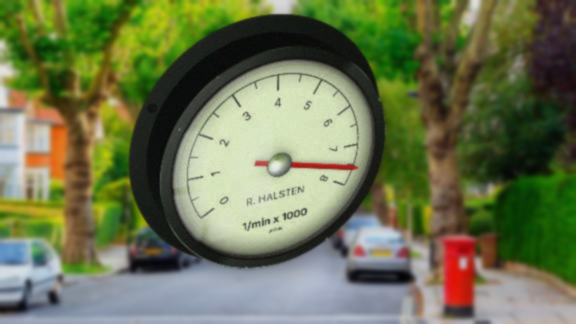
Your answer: 7500 rpm
